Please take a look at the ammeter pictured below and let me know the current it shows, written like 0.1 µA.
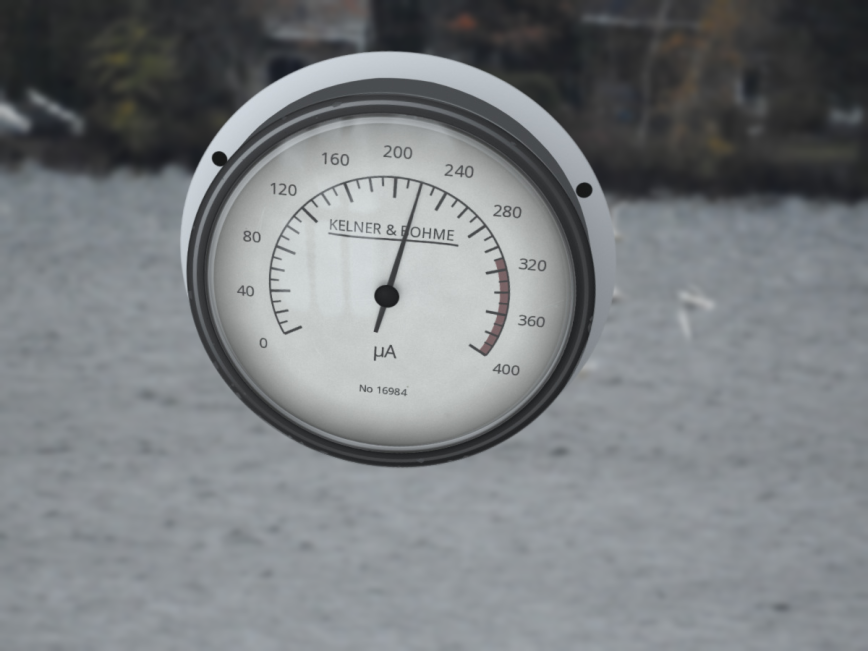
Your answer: 220 µA
